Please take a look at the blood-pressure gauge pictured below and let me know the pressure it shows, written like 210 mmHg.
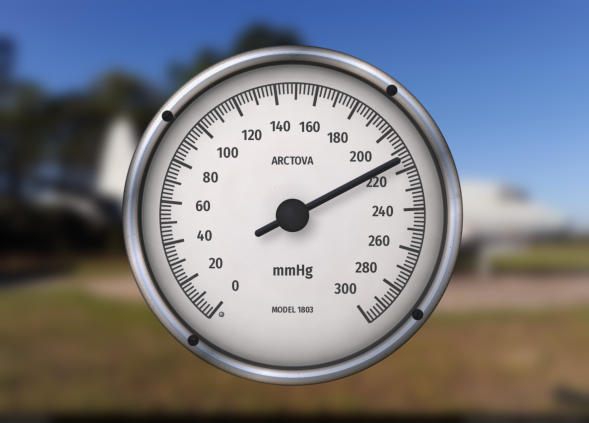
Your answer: 214 mmHg
